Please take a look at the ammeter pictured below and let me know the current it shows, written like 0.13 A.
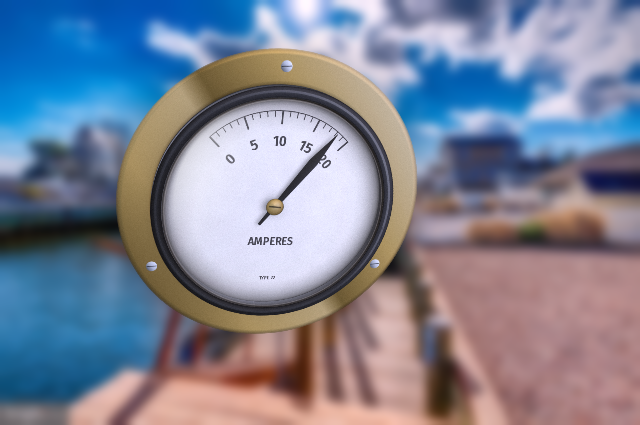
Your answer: 18 A
